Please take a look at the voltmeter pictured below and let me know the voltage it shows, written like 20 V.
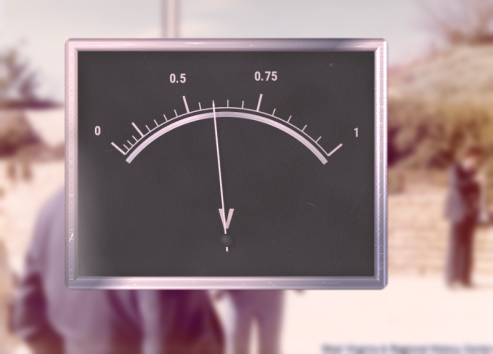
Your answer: 0.6 V
